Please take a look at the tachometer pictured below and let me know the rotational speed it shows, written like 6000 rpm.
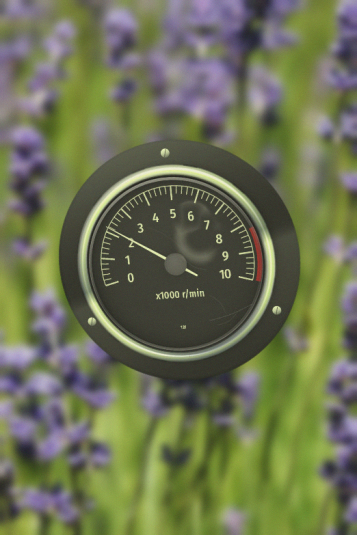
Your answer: 2200 rpm
